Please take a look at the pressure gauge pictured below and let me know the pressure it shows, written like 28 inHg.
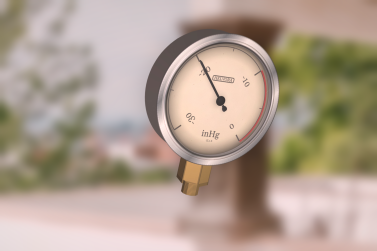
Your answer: -20 inHg
